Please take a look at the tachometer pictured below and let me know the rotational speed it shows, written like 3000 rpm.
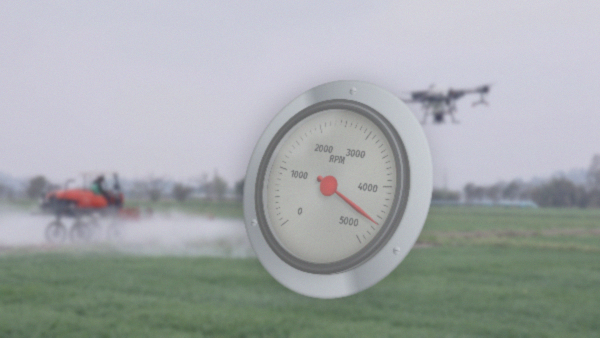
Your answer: 4600 rpm
